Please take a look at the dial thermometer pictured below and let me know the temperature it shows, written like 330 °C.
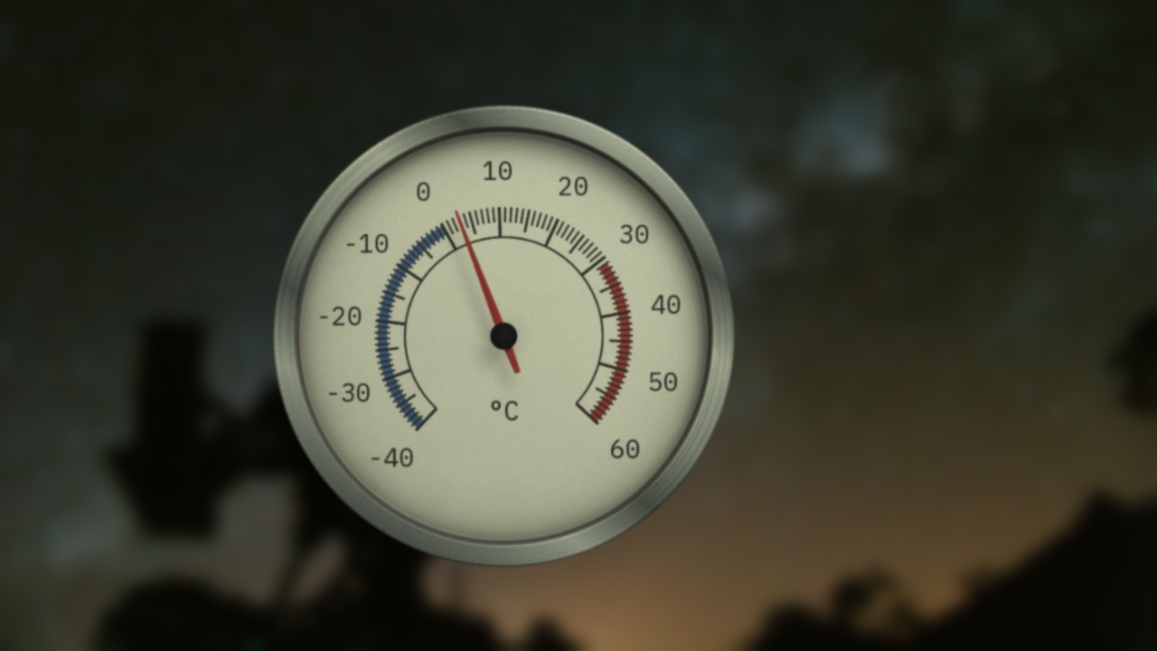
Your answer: 3 °C
